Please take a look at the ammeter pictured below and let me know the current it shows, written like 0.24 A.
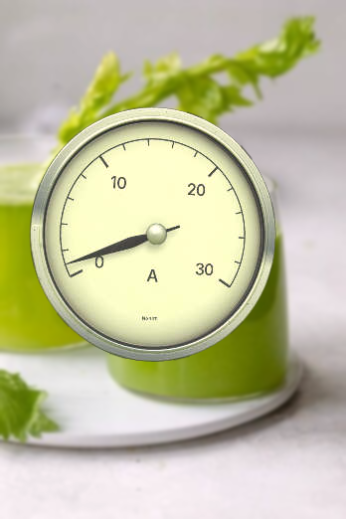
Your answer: 1 A
